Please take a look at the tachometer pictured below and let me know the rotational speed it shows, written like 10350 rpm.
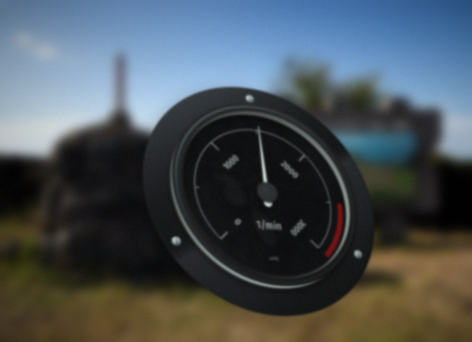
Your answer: 1500 rpm
